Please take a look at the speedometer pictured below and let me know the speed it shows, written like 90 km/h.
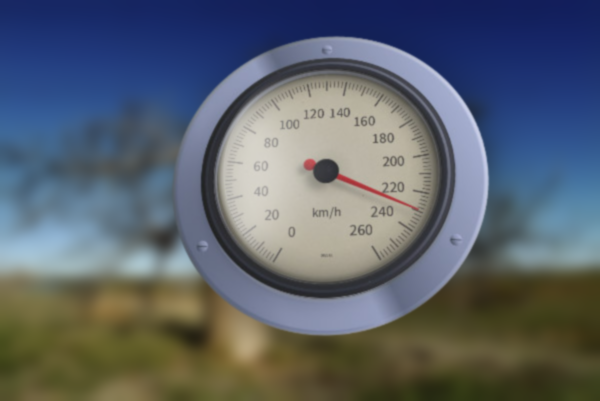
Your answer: 230 km/h
